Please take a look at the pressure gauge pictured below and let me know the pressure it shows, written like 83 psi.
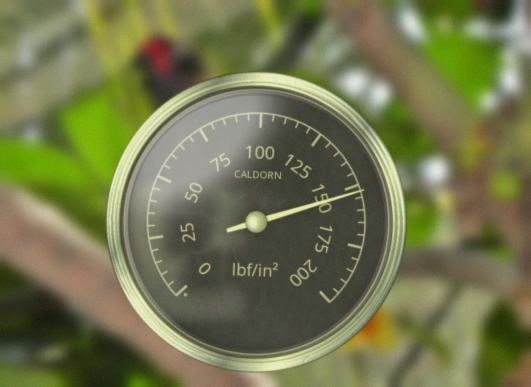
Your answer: 152.5 psi
